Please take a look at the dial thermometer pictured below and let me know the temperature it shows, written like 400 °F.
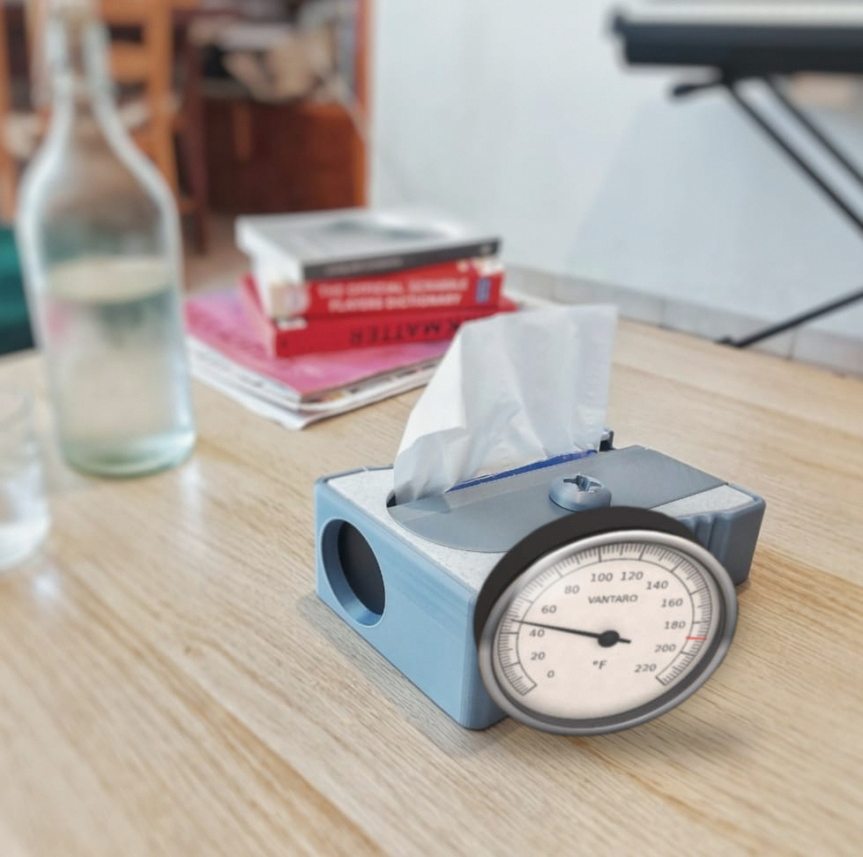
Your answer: 50 °F
